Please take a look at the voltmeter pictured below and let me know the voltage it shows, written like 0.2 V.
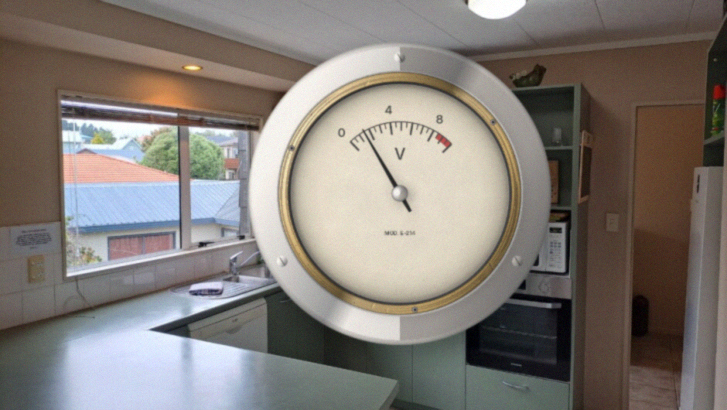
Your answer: 1.5 V
